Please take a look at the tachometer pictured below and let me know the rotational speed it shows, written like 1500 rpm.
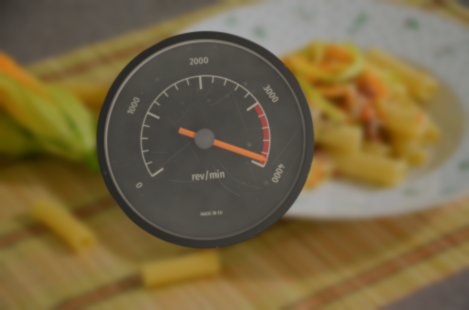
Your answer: 3900 rpm
